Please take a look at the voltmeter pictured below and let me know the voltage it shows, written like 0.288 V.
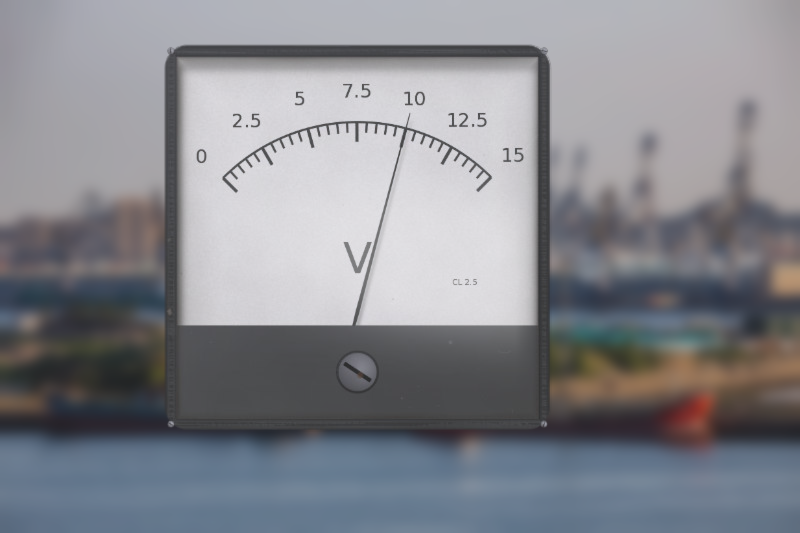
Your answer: 10 V
